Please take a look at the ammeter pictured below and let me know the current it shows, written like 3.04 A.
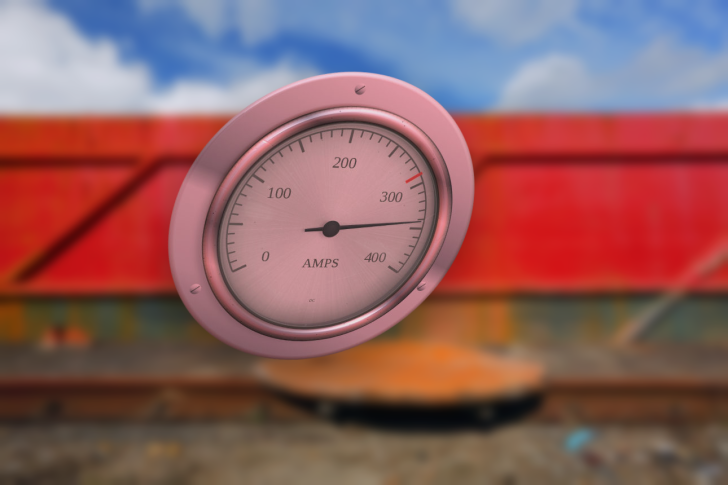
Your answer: 340 A
